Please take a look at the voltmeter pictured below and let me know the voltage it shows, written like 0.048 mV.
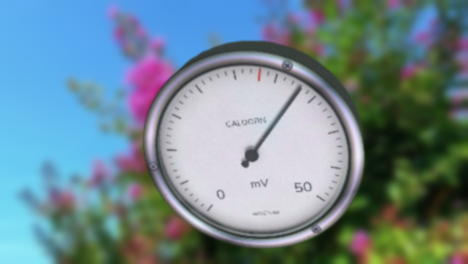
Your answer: 33 mV
